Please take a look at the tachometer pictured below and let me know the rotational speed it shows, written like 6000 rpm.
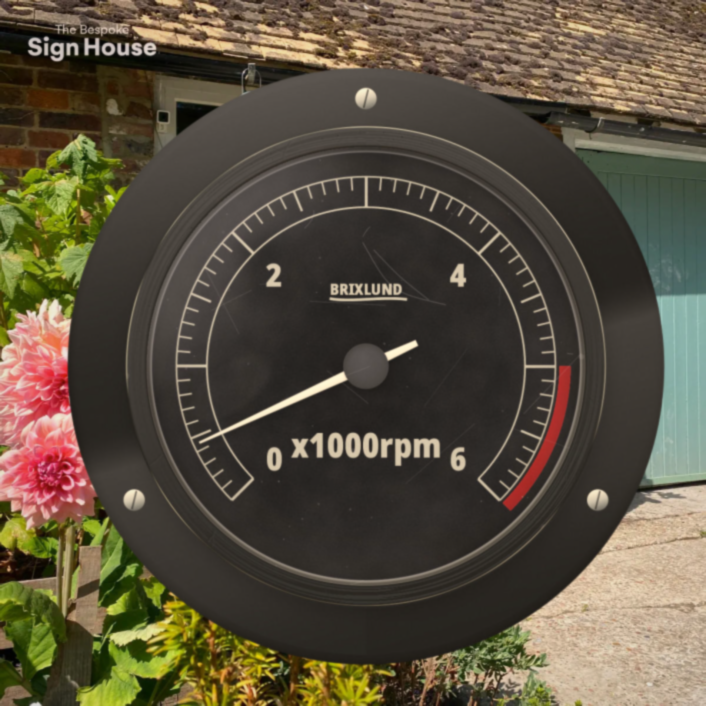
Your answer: 450 rpm
